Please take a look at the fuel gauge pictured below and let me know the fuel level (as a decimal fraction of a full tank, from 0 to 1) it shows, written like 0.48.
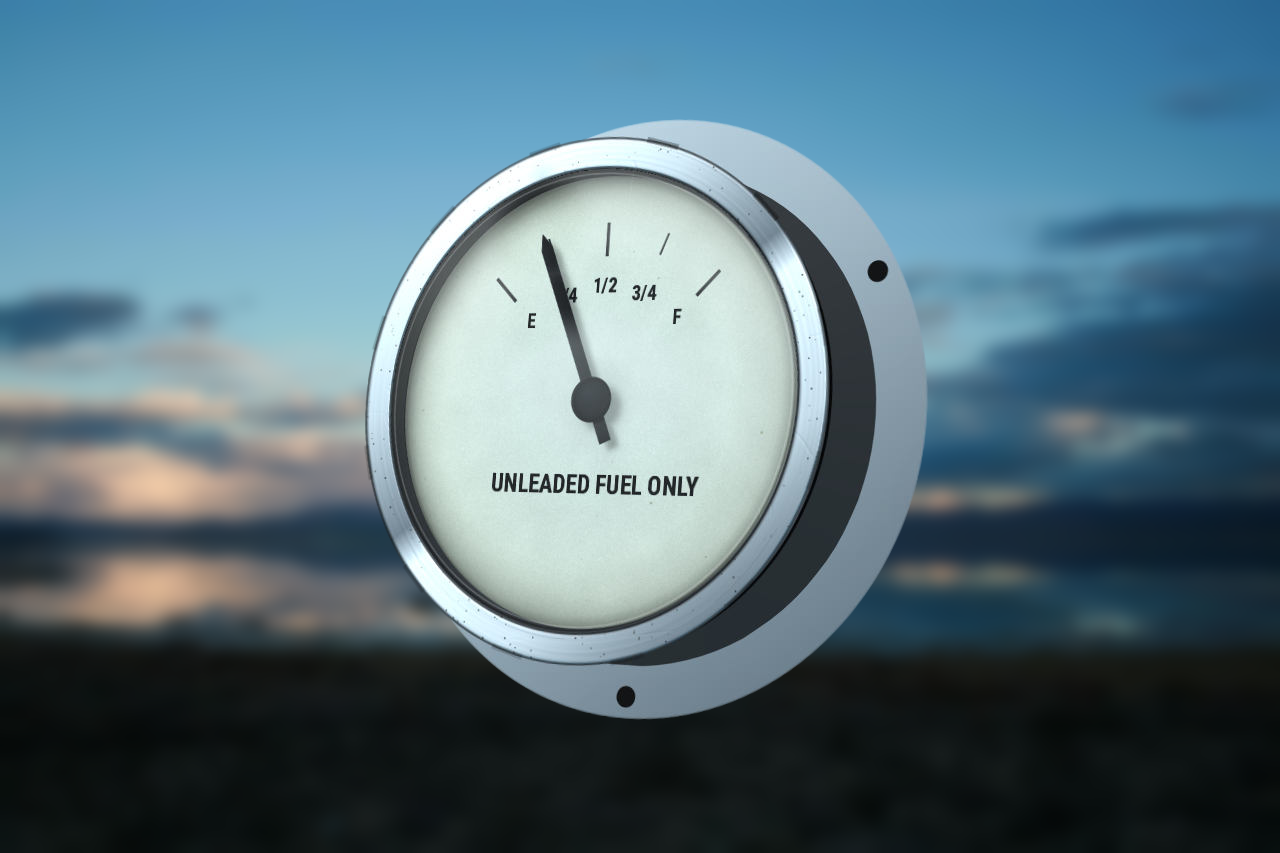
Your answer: 0.25
